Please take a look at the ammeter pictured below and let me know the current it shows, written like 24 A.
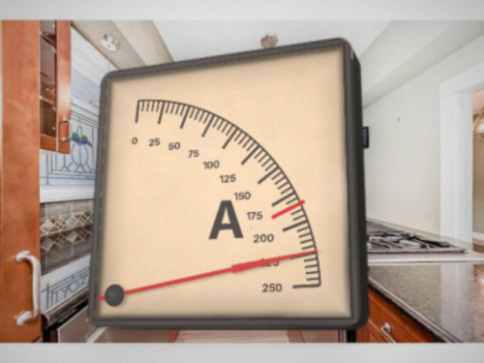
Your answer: 225 A
